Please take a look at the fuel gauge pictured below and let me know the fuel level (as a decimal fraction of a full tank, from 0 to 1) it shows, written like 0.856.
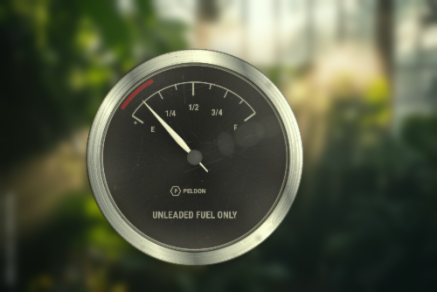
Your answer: 0.125
